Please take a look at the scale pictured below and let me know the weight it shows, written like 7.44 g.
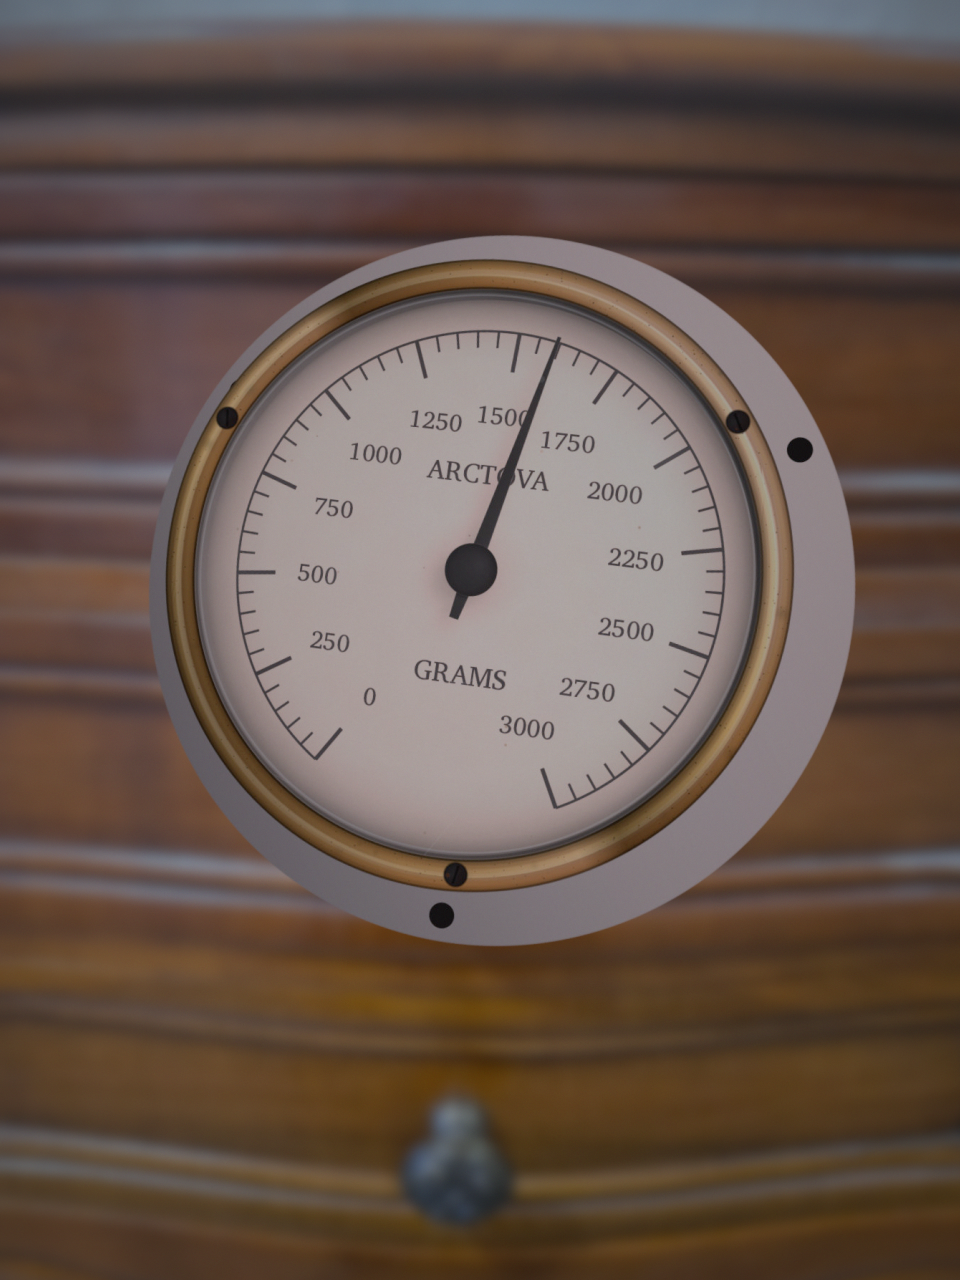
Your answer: 1600 g
